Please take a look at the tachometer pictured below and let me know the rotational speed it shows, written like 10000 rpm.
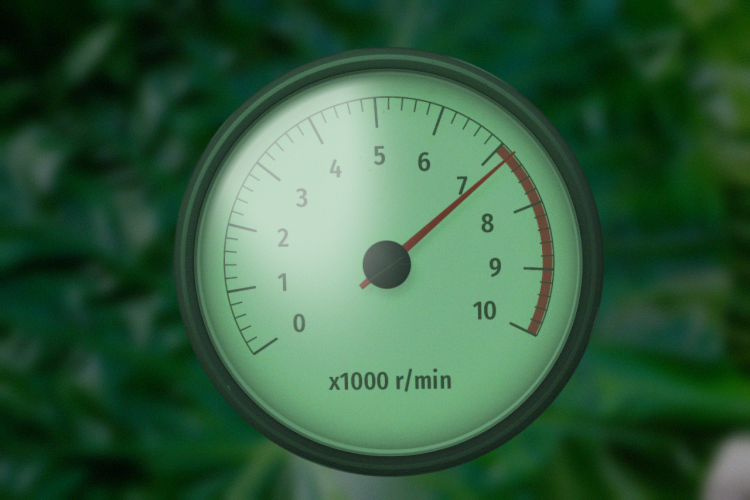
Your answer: 7200 rpm
